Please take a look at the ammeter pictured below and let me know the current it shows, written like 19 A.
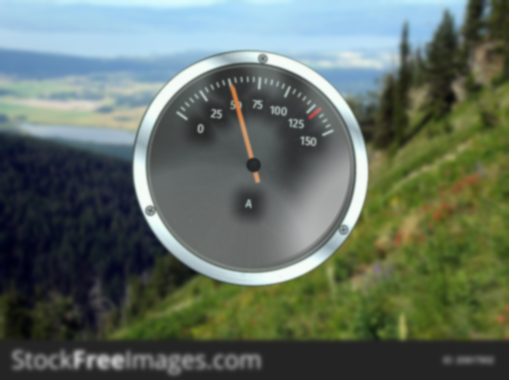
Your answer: 50 A
